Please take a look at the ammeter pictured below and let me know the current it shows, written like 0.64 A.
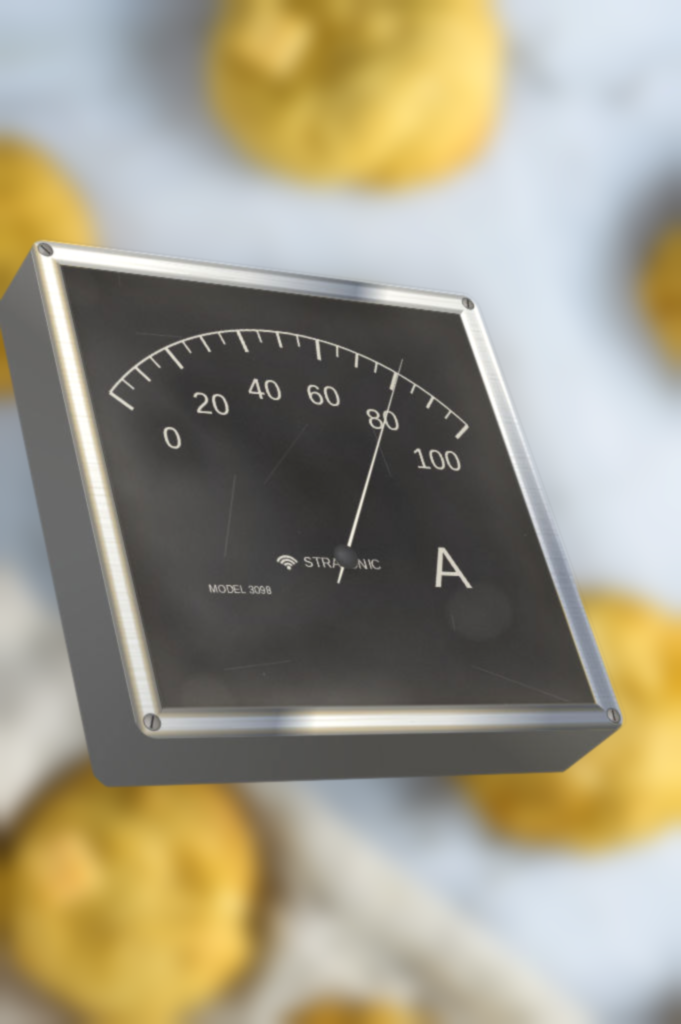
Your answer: 80 A
